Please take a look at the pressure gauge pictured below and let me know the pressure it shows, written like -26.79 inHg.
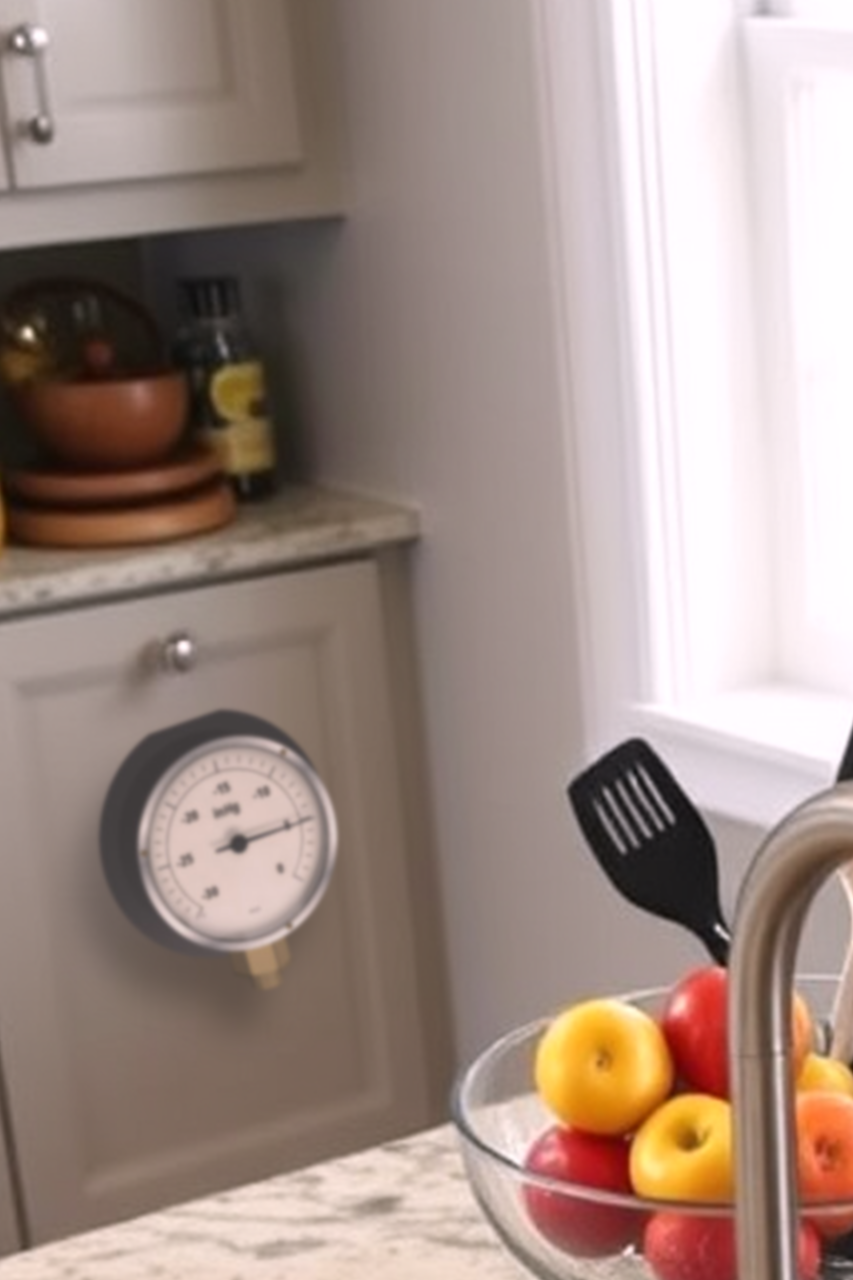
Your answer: -5 inHg
